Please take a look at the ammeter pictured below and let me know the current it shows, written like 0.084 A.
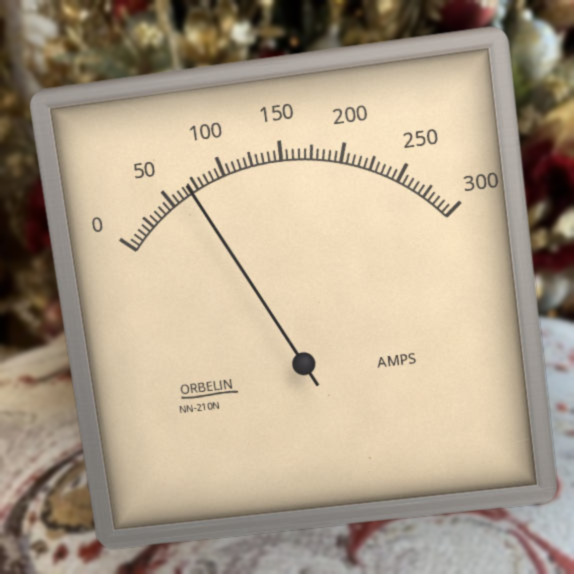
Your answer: 70 A
